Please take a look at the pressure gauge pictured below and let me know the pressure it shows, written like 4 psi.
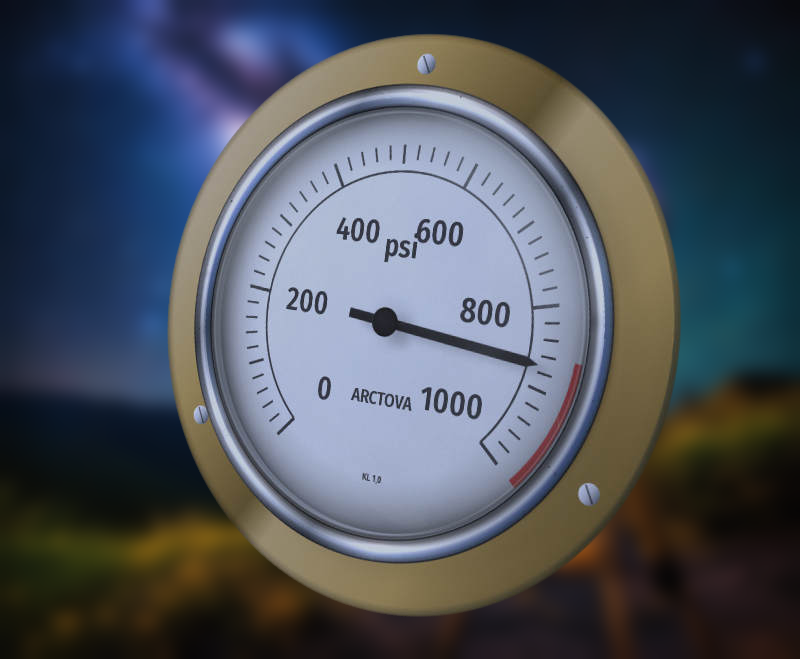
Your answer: 870 psi
